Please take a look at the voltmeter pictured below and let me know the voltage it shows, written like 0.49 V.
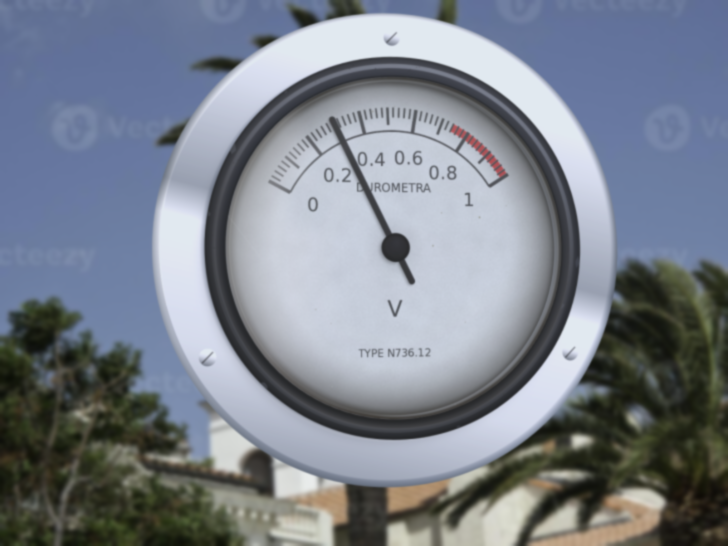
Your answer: 0.3 V
